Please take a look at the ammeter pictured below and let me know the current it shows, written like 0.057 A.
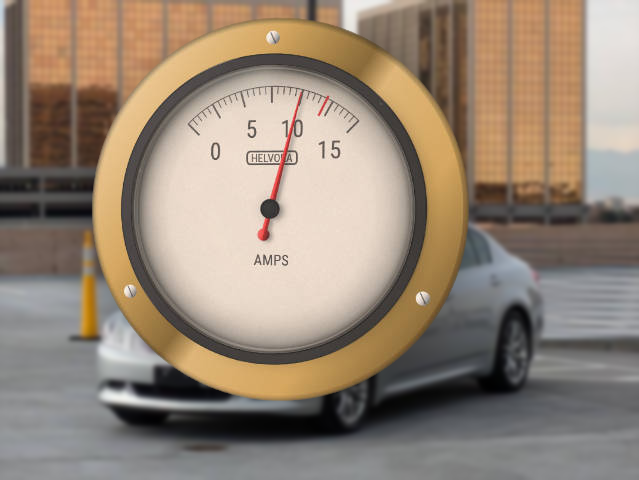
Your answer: 10 A
